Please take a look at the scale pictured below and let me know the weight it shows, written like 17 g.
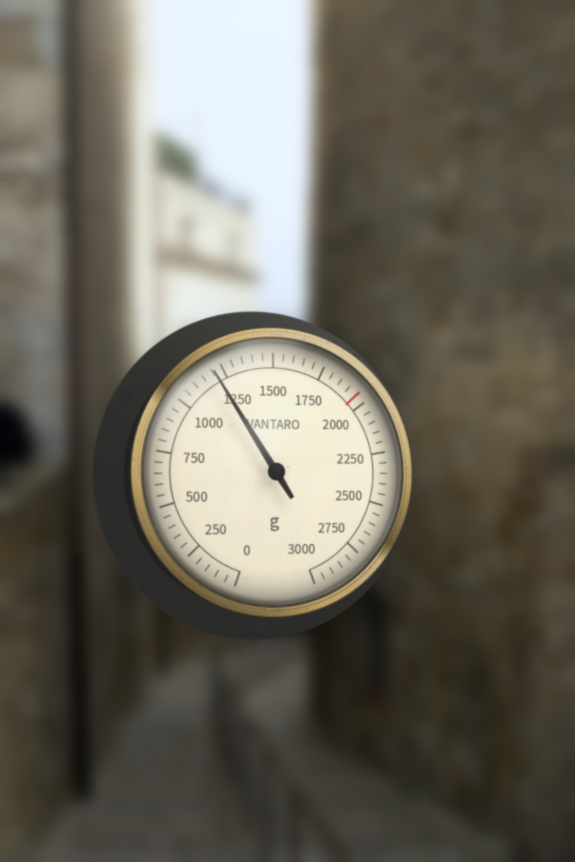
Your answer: 1200 g
